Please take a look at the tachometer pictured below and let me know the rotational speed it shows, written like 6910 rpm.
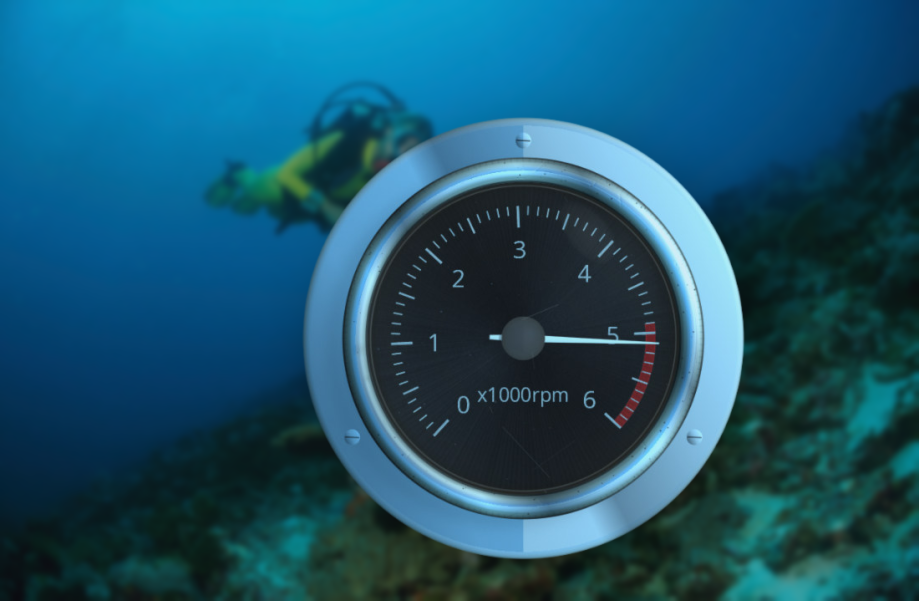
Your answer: 5100 rpm
